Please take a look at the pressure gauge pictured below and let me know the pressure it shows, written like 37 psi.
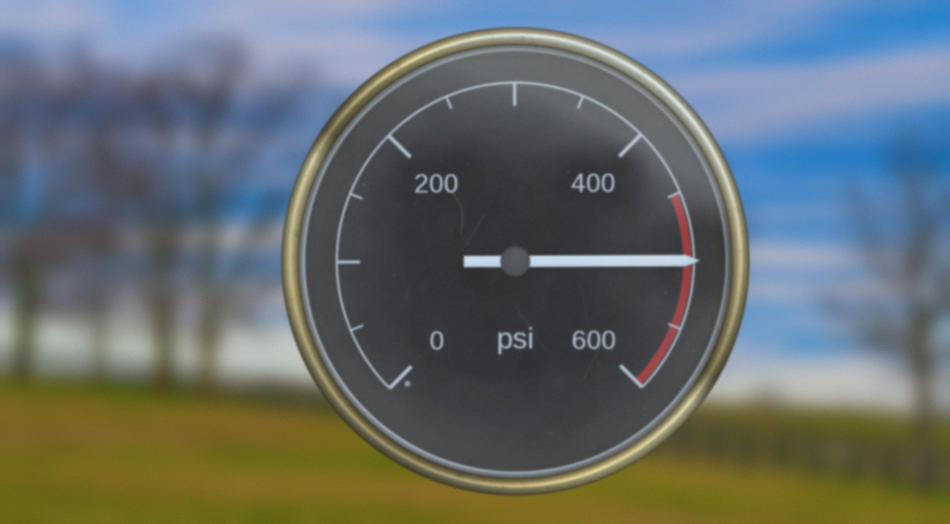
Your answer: 500 psi
